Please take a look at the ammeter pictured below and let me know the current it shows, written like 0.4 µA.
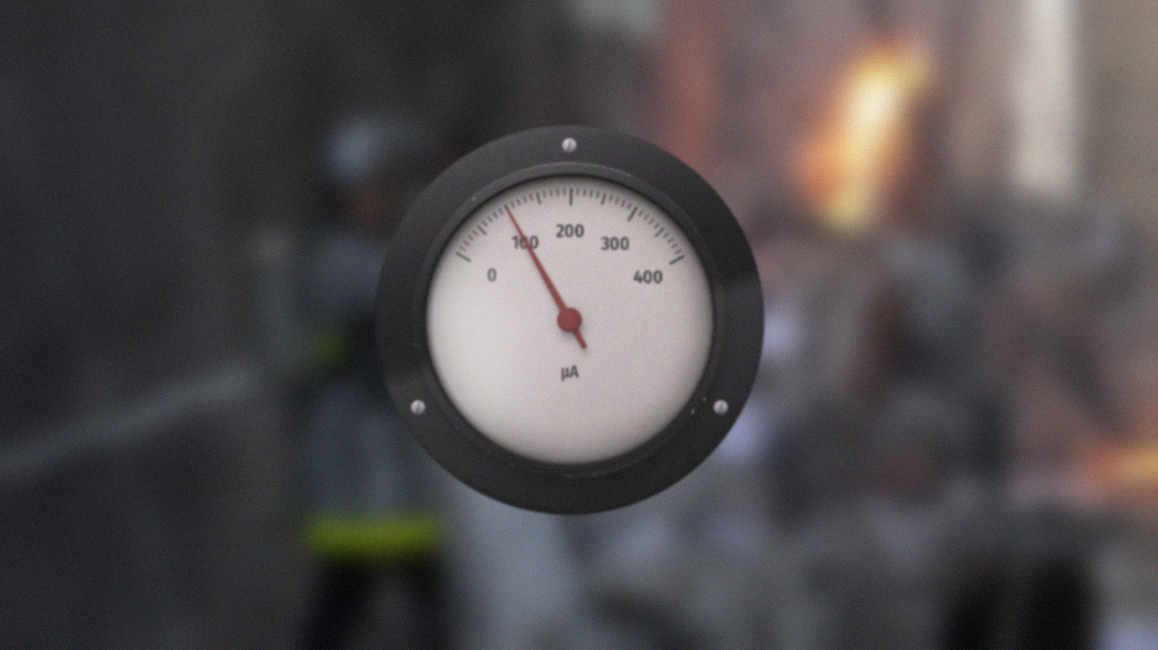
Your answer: 100 µA
